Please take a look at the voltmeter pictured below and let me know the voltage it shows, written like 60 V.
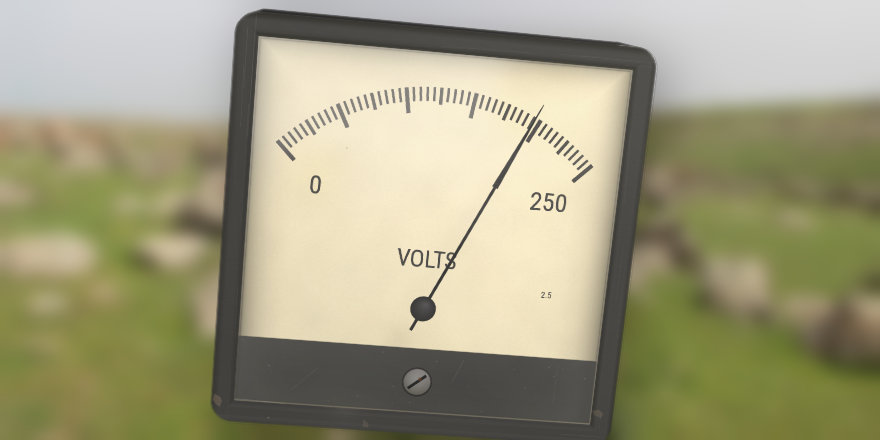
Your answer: 195 V
